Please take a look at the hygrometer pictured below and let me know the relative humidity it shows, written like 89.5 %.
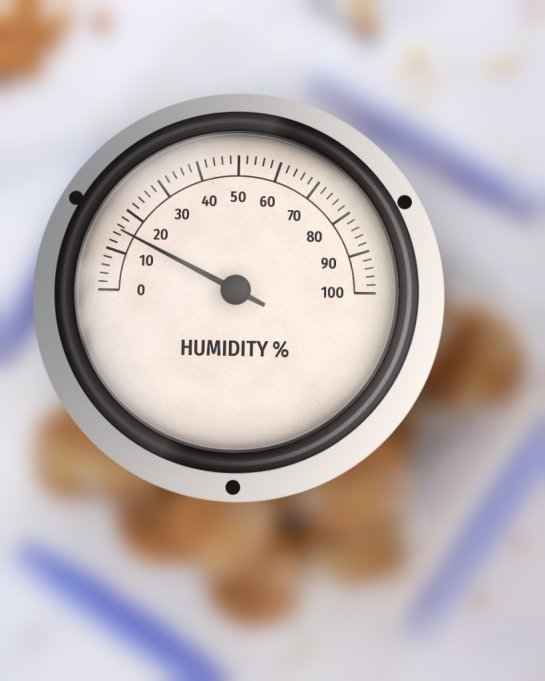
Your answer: 15 %
